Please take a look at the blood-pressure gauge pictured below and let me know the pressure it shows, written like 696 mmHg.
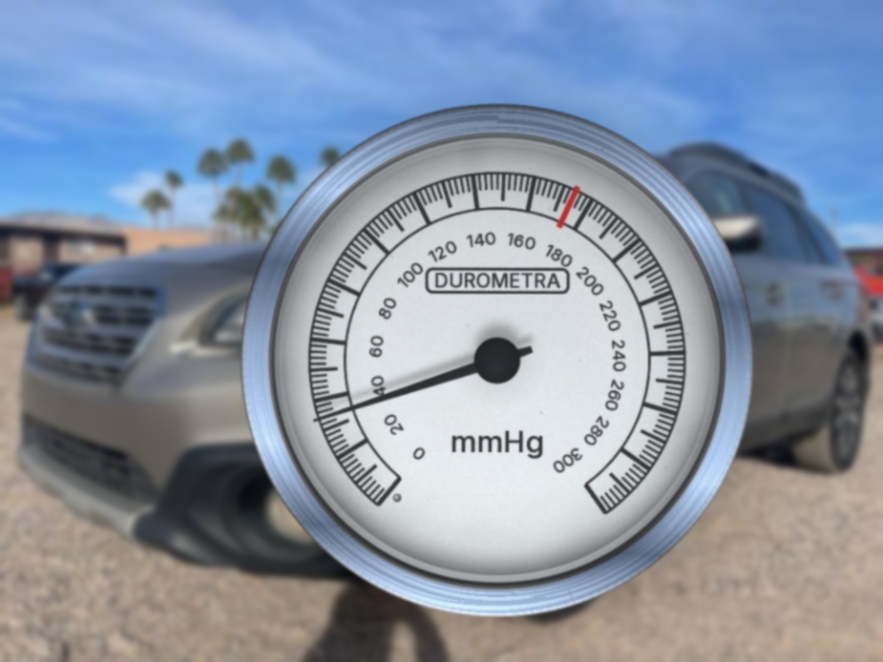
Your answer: 34 mmHg
